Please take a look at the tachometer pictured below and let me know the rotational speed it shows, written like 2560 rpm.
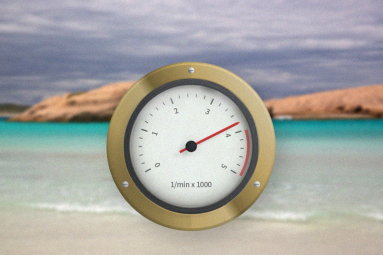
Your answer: 3800 rpm
